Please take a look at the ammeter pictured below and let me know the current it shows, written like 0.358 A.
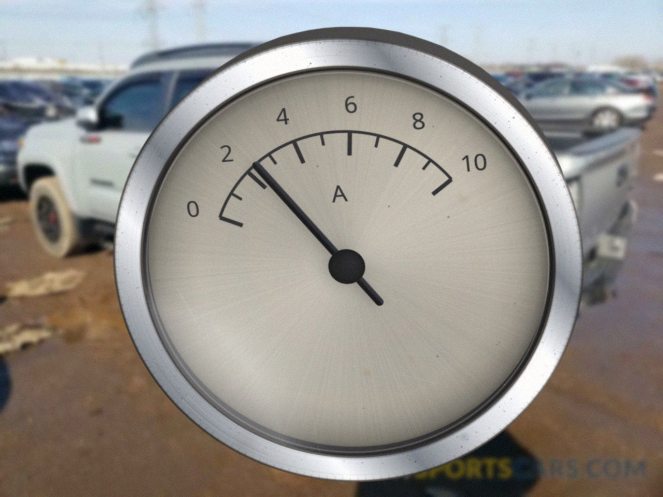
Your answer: 2.5 A
